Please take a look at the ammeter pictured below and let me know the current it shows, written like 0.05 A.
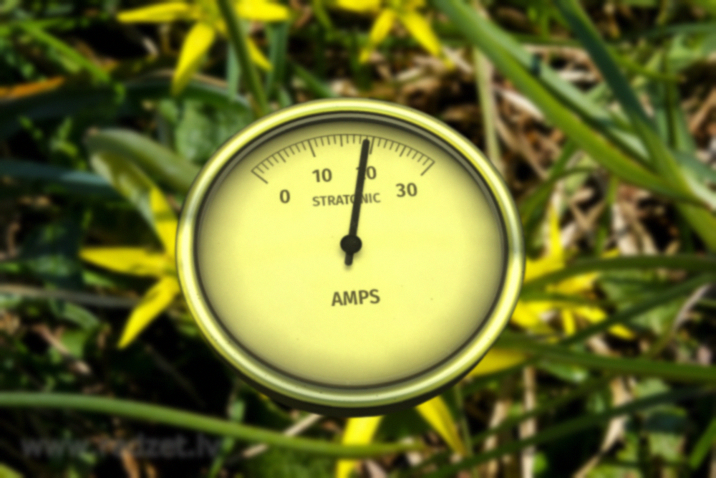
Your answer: 19 A
